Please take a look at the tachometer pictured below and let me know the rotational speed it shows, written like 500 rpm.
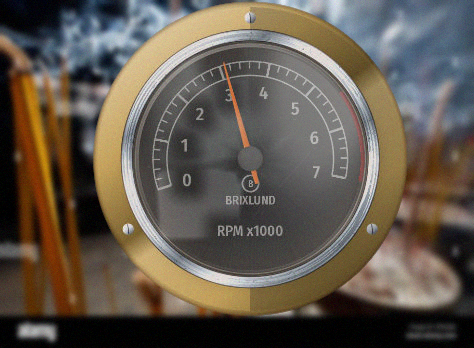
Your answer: 3100 rpm
